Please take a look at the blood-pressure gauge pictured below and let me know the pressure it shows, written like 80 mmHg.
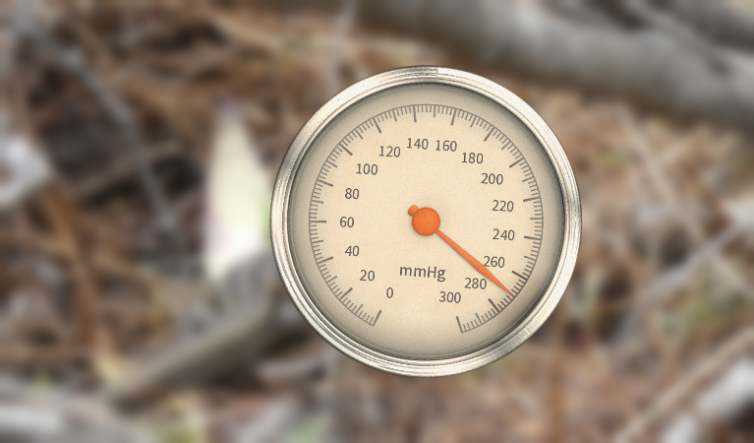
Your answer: 270 mmHg
